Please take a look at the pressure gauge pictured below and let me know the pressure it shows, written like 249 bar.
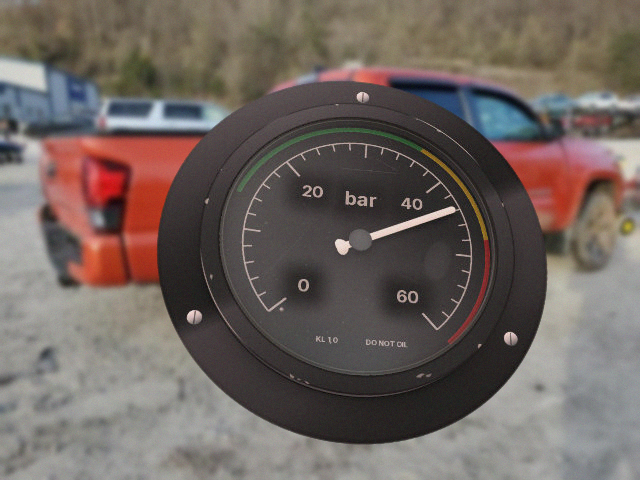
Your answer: 44 bar
